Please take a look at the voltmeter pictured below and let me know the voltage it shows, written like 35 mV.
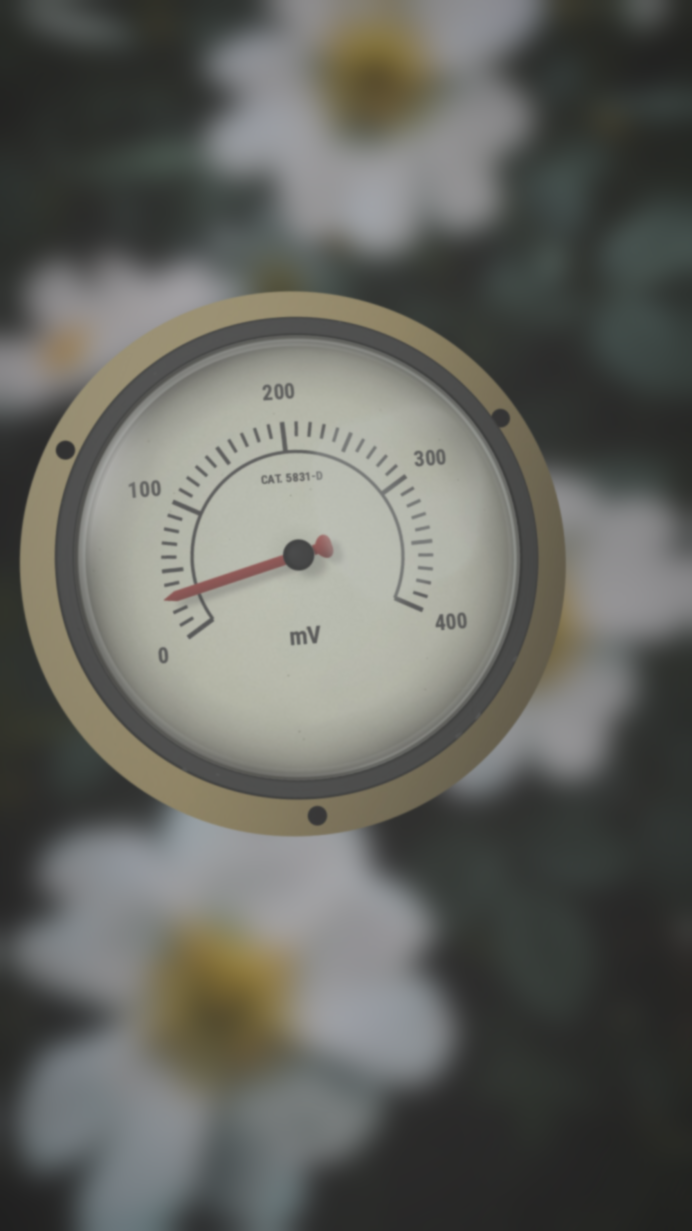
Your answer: 30 mV
